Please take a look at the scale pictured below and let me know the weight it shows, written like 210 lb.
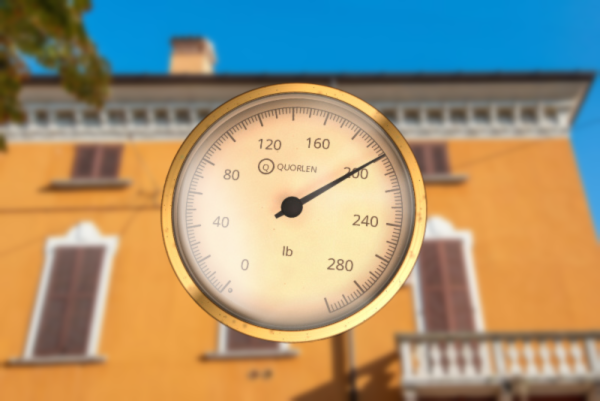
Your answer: 200 lb
